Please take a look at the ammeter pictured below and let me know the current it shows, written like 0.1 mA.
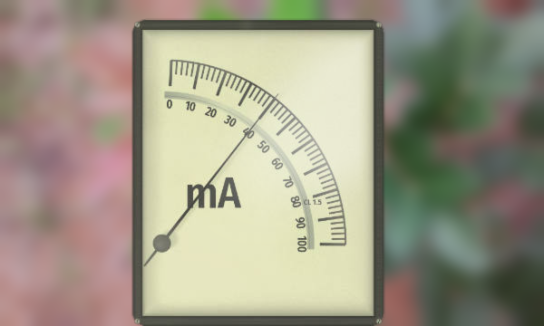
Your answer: 40 mA
